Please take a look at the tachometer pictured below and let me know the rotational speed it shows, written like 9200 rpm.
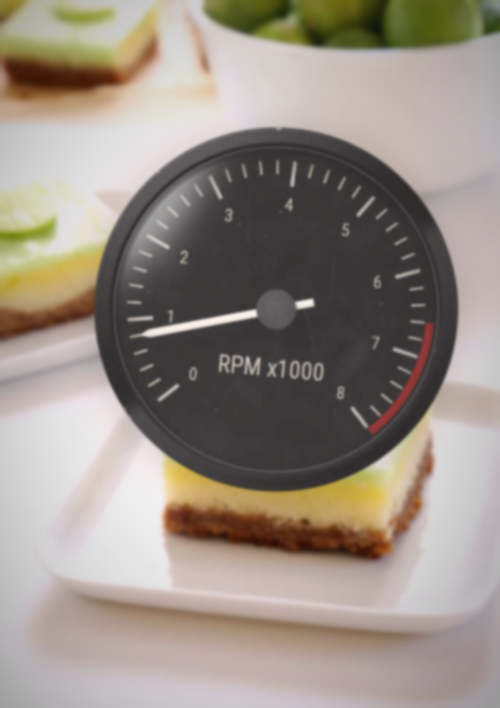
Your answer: 800 rpm
